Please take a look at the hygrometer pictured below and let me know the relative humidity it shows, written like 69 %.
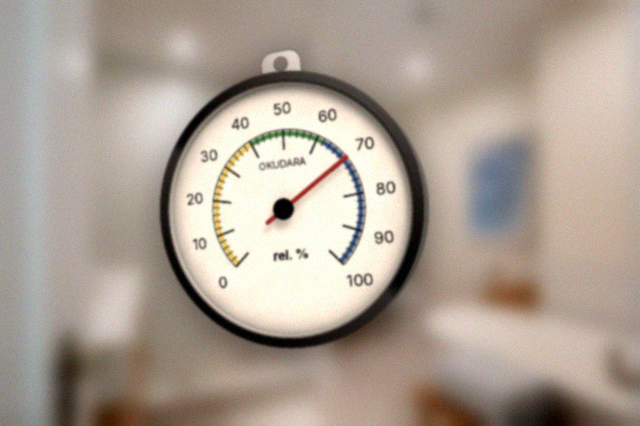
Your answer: 70 %
